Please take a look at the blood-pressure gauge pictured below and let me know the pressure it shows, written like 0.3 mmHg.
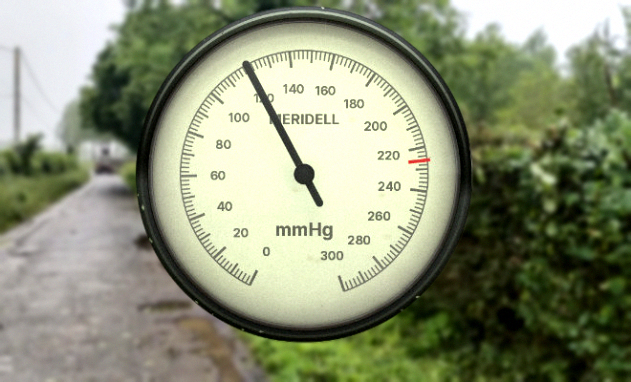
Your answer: 120 mmHg
